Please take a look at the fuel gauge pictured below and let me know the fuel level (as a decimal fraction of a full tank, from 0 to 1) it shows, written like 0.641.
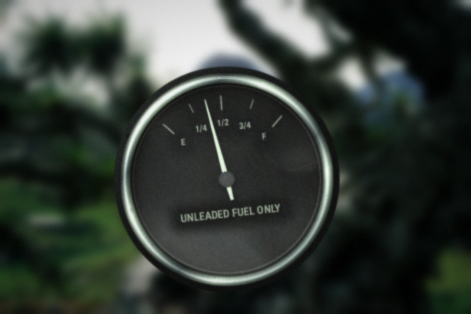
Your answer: 0.375
